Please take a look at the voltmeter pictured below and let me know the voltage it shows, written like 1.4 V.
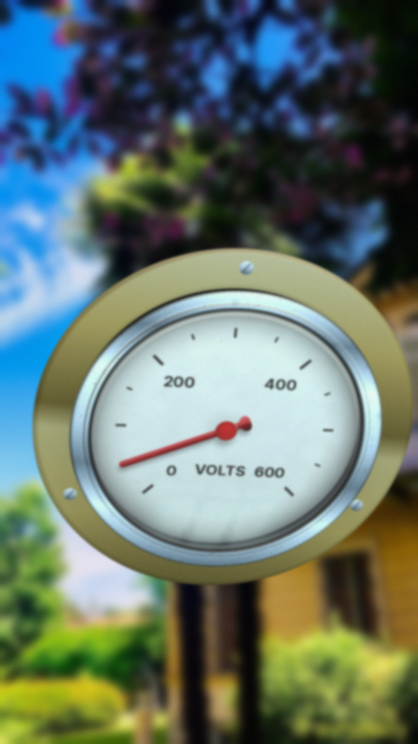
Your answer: 50 V
